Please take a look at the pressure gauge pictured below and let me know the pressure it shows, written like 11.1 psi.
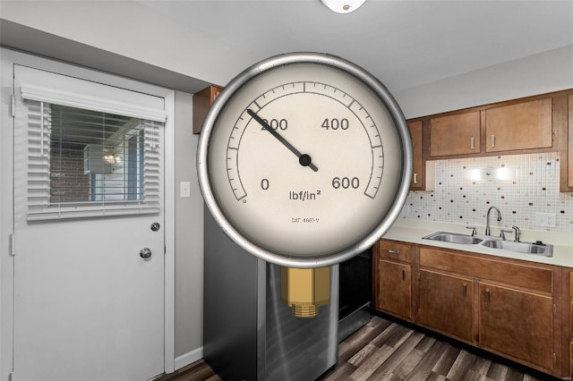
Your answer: 180 psi
